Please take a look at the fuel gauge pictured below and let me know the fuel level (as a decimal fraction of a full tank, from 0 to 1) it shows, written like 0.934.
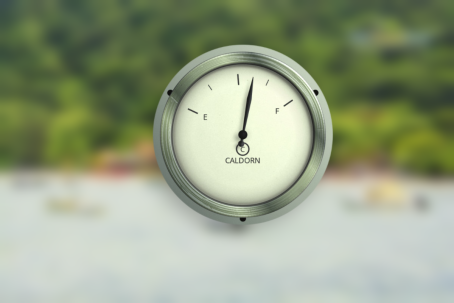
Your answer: 0.625
